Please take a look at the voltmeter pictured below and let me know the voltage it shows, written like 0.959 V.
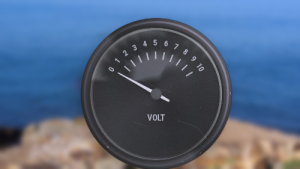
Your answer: 0 V
